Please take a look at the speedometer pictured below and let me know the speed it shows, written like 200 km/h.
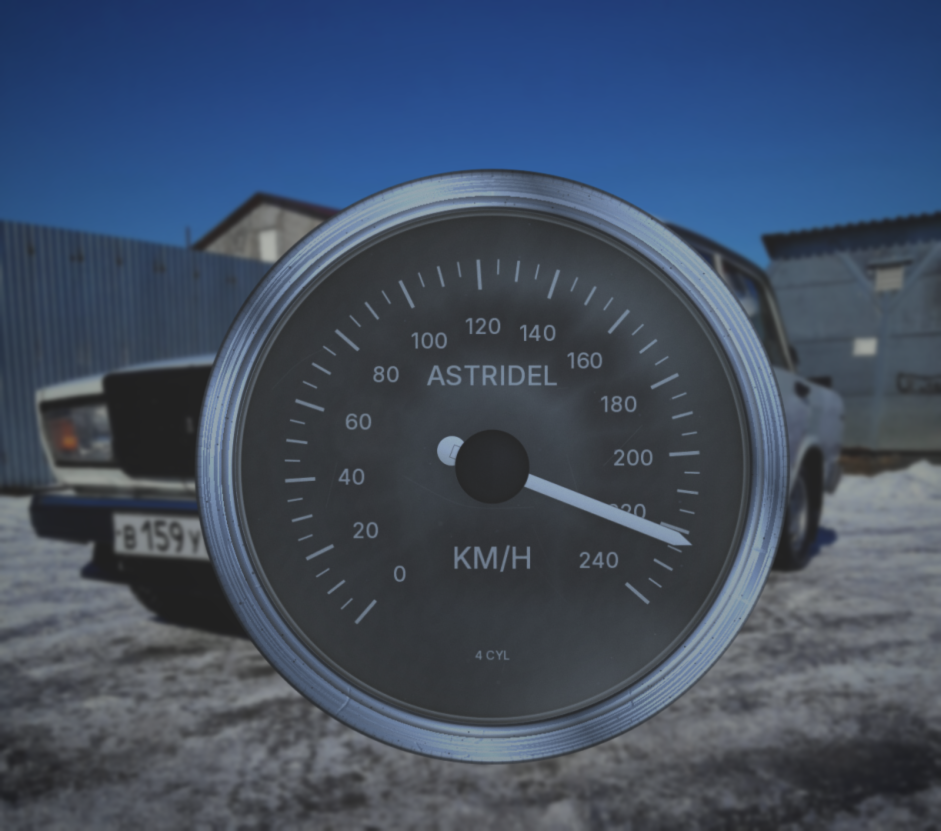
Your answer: 222.5 km/h
